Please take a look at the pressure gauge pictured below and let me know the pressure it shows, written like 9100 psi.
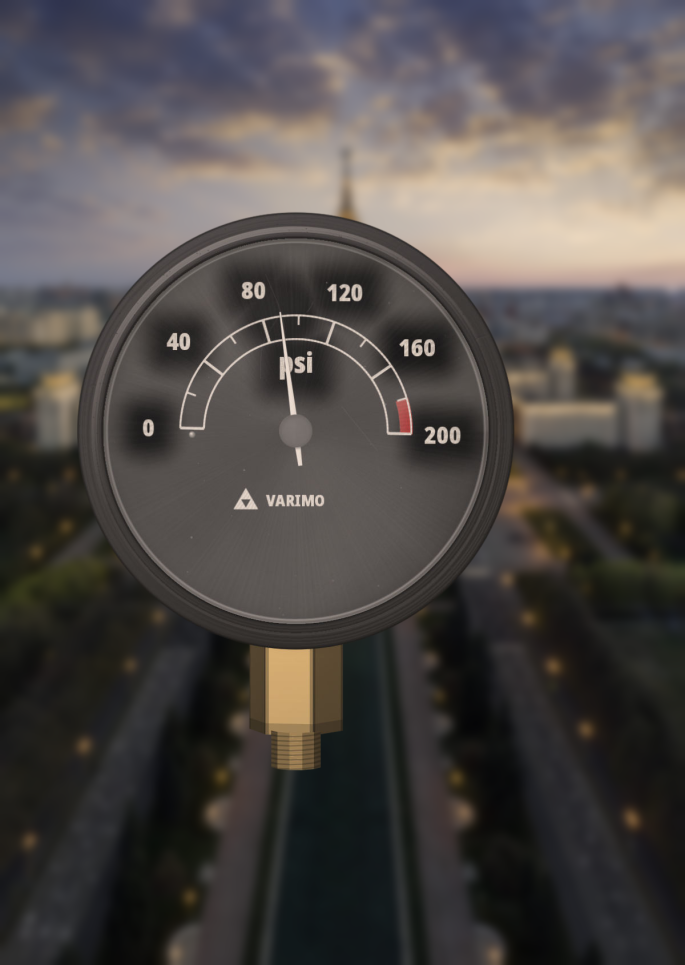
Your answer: 90 psi
